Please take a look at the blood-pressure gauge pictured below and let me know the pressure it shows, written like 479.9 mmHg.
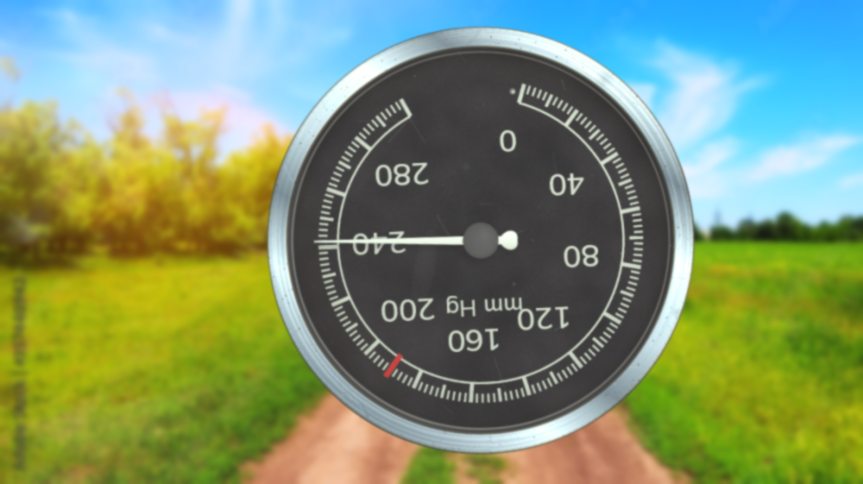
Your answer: 242 mmHg
